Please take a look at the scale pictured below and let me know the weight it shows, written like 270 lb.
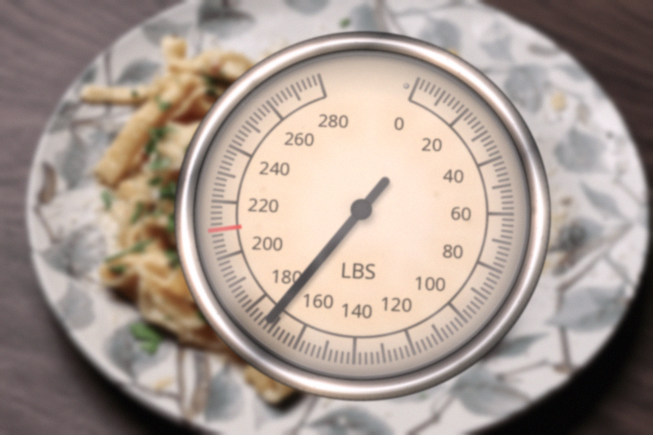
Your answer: 172 lb
